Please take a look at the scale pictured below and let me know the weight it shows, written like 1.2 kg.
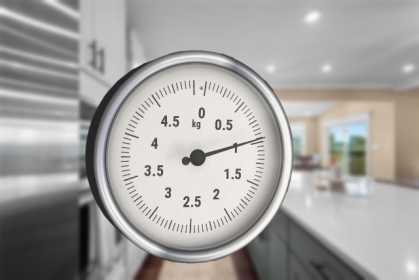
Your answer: 0.95 kg
